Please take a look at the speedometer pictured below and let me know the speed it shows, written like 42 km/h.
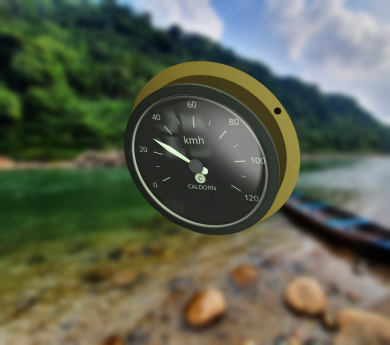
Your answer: 30 km/h
